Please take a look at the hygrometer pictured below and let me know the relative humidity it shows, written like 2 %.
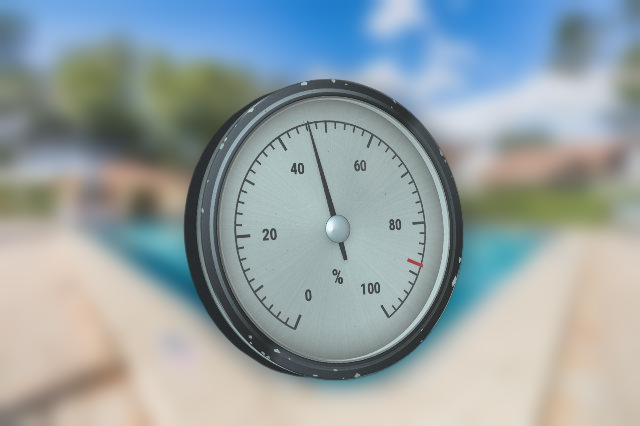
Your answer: 46 %
